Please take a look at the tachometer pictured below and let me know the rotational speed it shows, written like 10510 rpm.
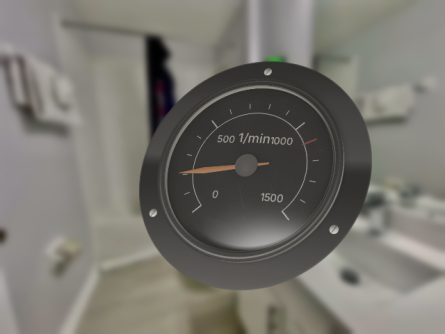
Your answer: 200 rpm
